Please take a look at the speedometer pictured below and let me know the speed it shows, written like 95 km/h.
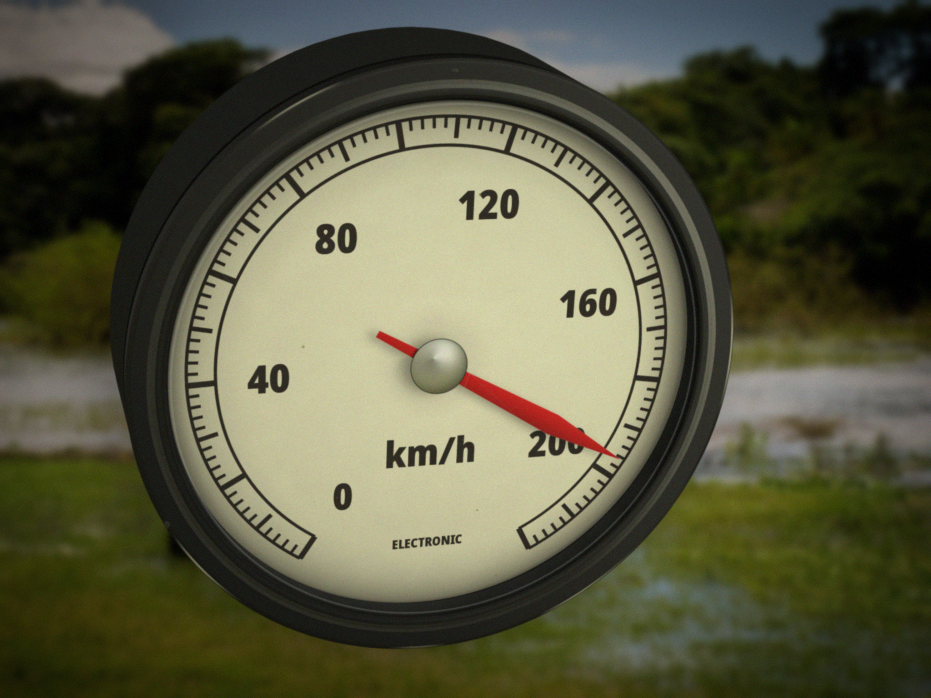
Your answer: 196 km/h
